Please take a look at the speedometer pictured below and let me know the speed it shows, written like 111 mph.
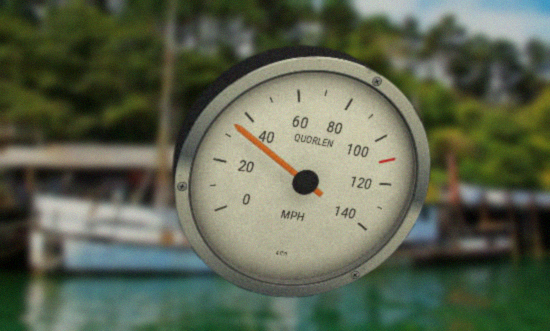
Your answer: 35 mph
